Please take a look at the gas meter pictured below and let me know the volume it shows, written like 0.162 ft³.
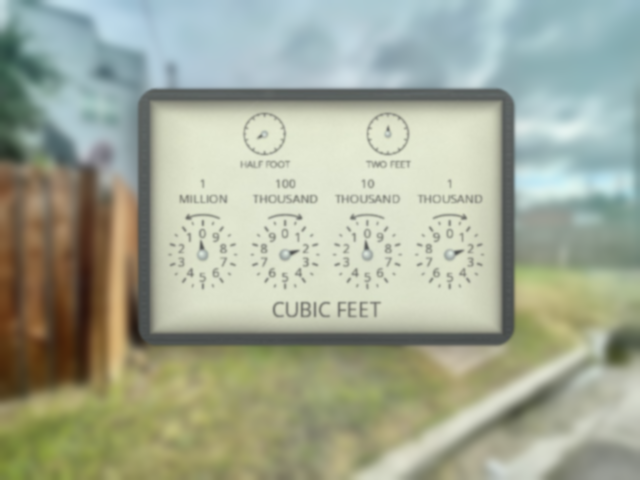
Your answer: 20200 ft³
